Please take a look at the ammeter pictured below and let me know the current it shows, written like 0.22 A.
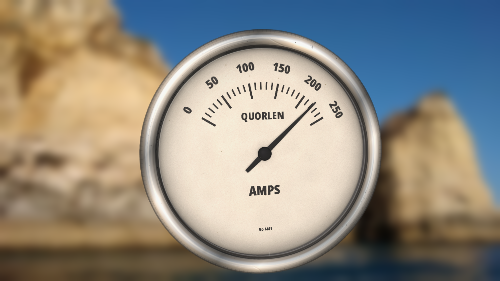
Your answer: 220 A
